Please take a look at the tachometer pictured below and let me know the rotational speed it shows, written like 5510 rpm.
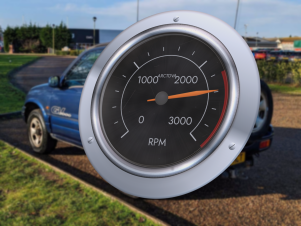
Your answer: 2400 rpm
